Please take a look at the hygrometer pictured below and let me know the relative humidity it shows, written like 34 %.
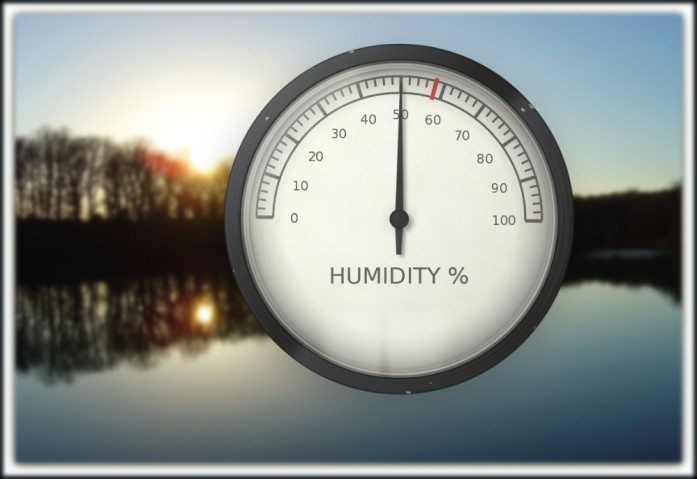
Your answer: 50 %
